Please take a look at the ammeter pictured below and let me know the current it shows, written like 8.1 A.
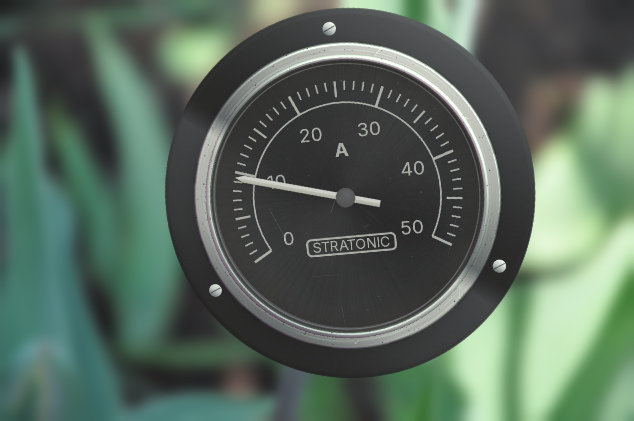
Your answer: 9.5 A
